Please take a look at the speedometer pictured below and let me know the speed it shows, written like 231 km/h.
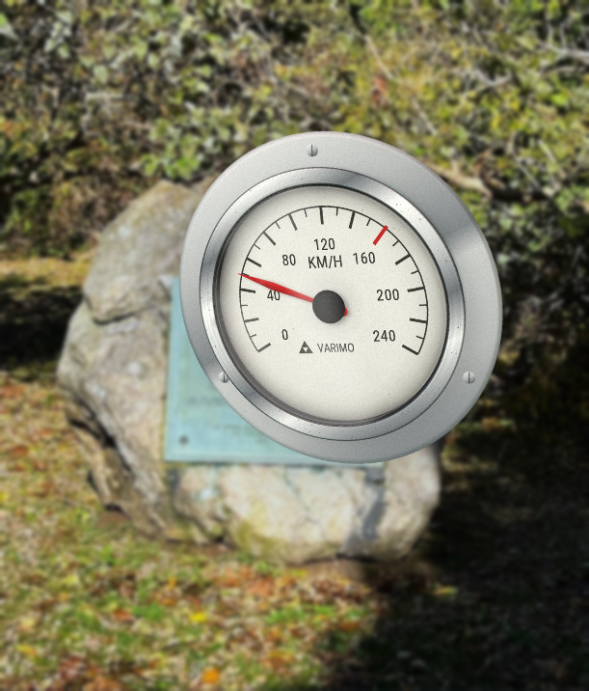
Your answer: 50 km/h
